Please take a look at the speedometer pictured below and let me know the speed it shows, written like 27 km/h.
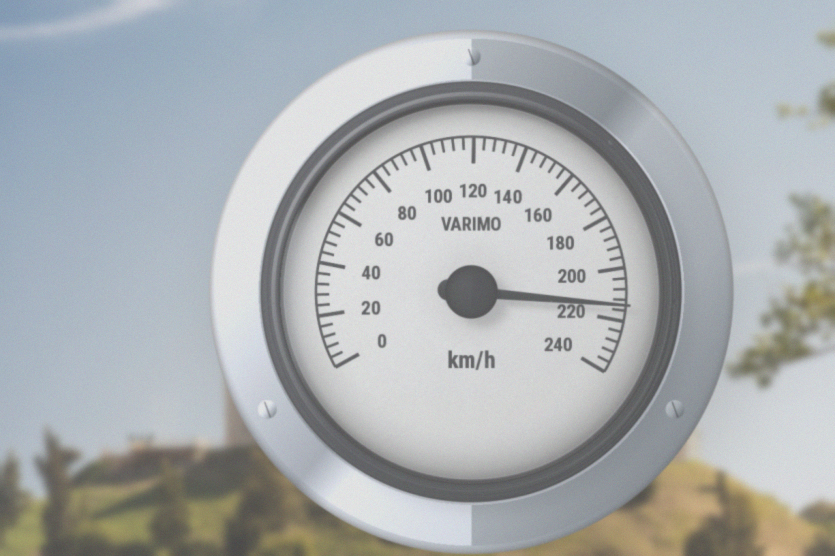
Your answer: 214 km/h
